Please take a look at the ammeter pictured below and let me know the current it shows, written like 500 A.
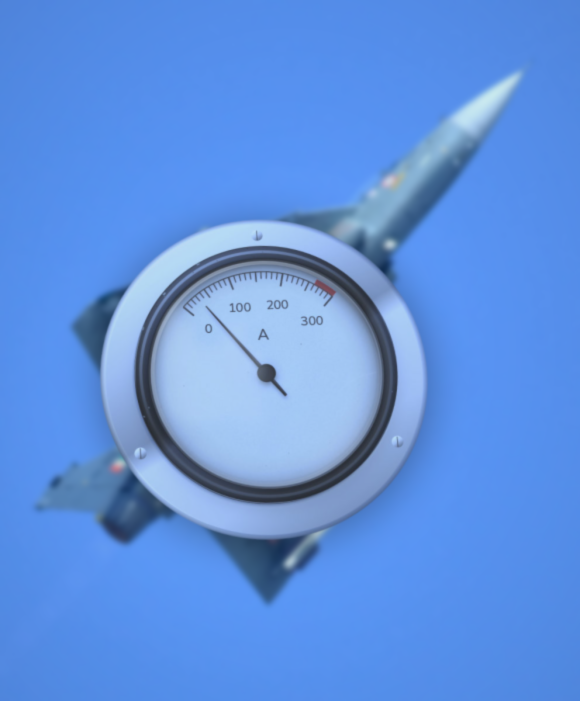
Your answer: 30 A
